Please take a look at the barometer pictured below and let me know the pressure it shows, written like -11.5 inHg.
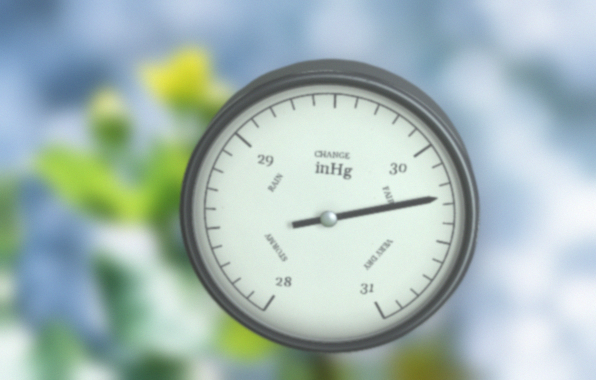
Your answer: 30.25 inHg
